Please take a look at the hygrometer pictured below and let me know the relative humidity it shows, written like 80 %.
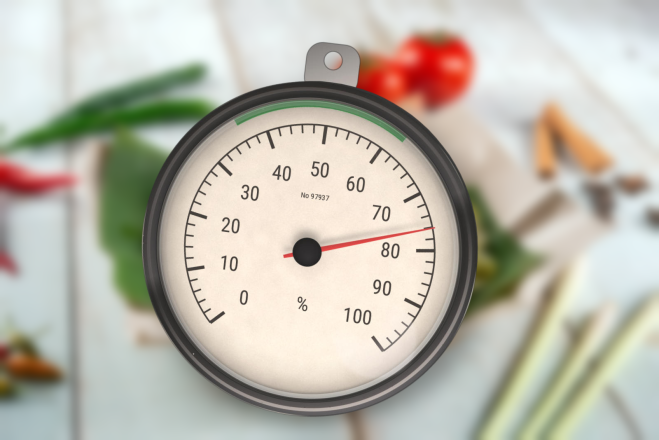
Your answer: 76 %
